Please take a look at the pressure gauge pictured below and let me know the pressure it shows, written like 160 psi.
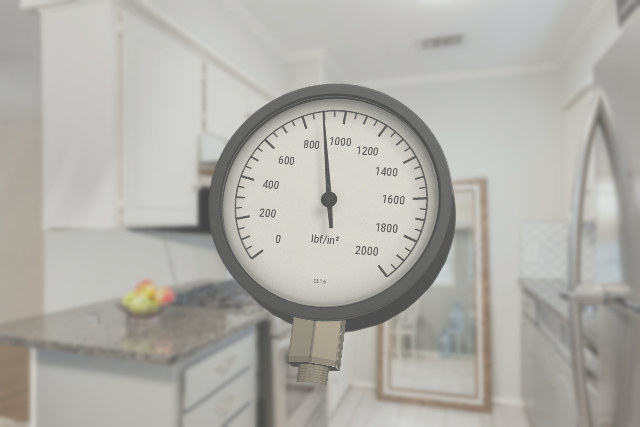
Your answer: 900 psi
